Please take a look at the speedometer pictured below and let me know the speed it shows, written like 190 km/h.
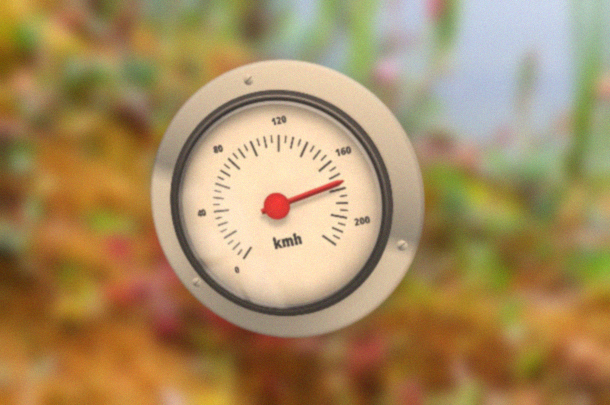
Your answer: 175 km/h
